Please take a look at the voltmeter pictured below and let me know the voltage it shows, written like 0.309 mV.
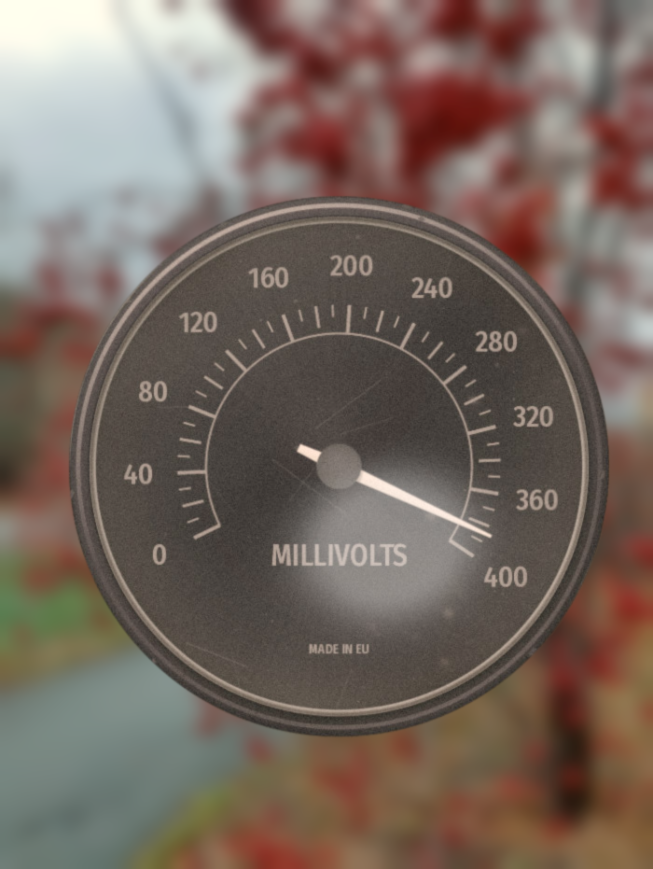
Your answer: 385 mV
